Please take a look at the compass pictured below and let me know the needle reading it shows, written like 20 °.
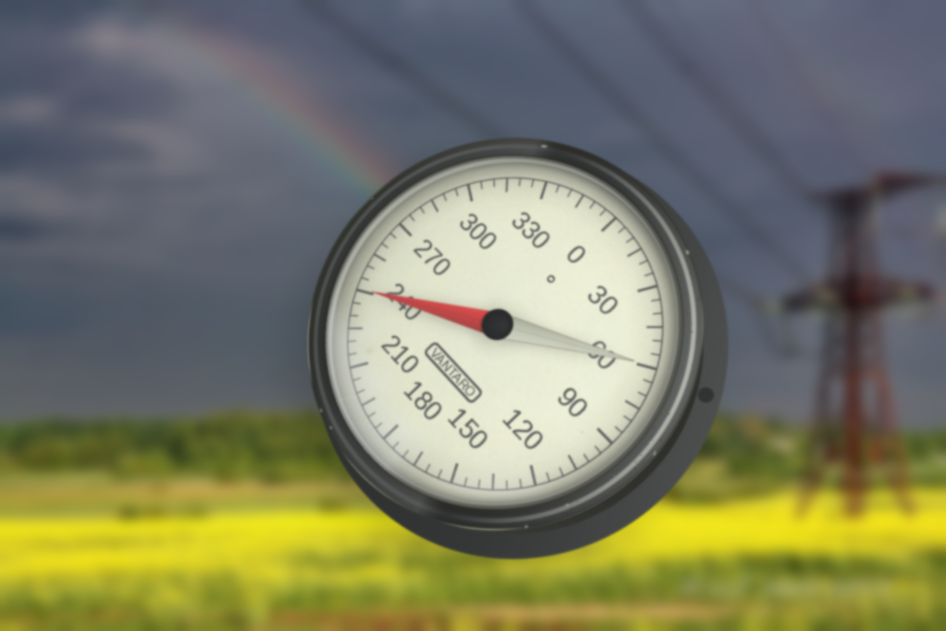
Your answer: 240 °
